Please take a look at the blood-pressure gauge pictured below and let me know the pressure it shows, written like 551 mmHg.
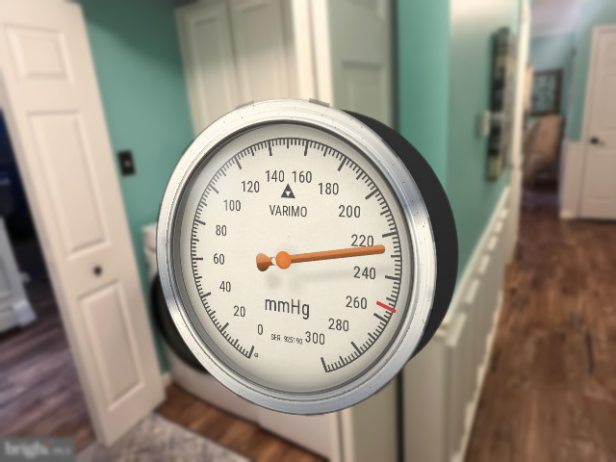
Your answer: 226 mmHg
